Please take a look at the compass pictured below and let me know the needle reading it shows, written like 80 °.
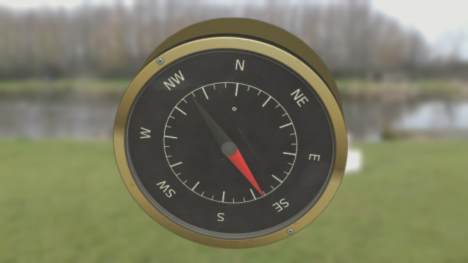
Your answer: 140 °
